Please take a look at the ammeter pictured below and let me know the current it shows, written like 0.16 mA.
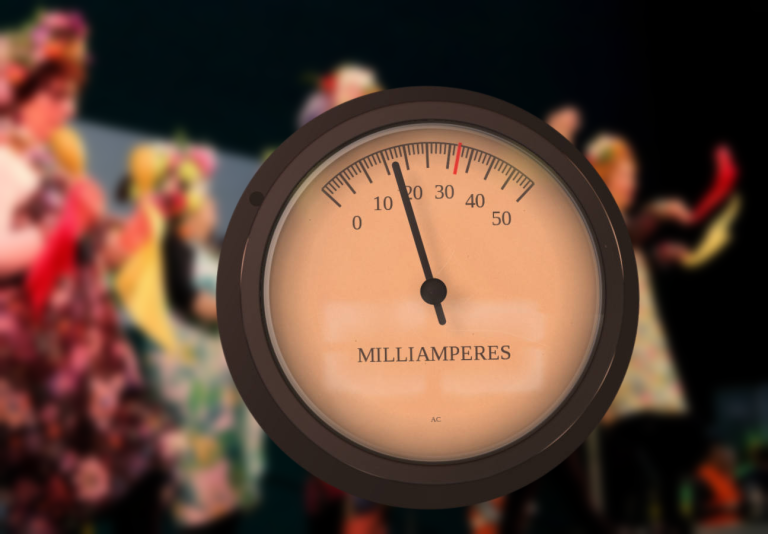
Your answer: 17 mA
